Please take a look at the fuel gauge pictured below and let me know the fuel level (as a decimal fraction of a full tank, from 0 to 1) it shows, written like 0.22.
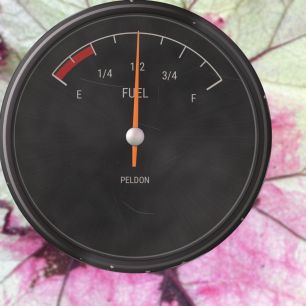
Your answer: 0.5
